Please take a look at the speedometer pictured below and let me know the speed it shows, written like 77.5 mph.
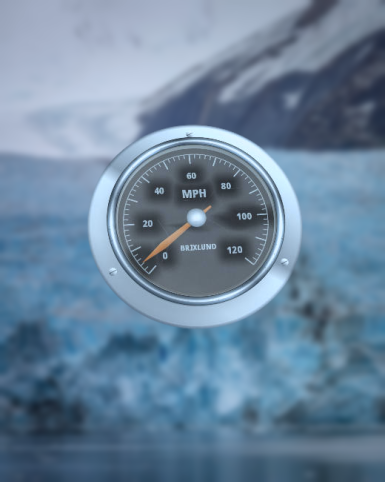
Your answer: 4 mph
